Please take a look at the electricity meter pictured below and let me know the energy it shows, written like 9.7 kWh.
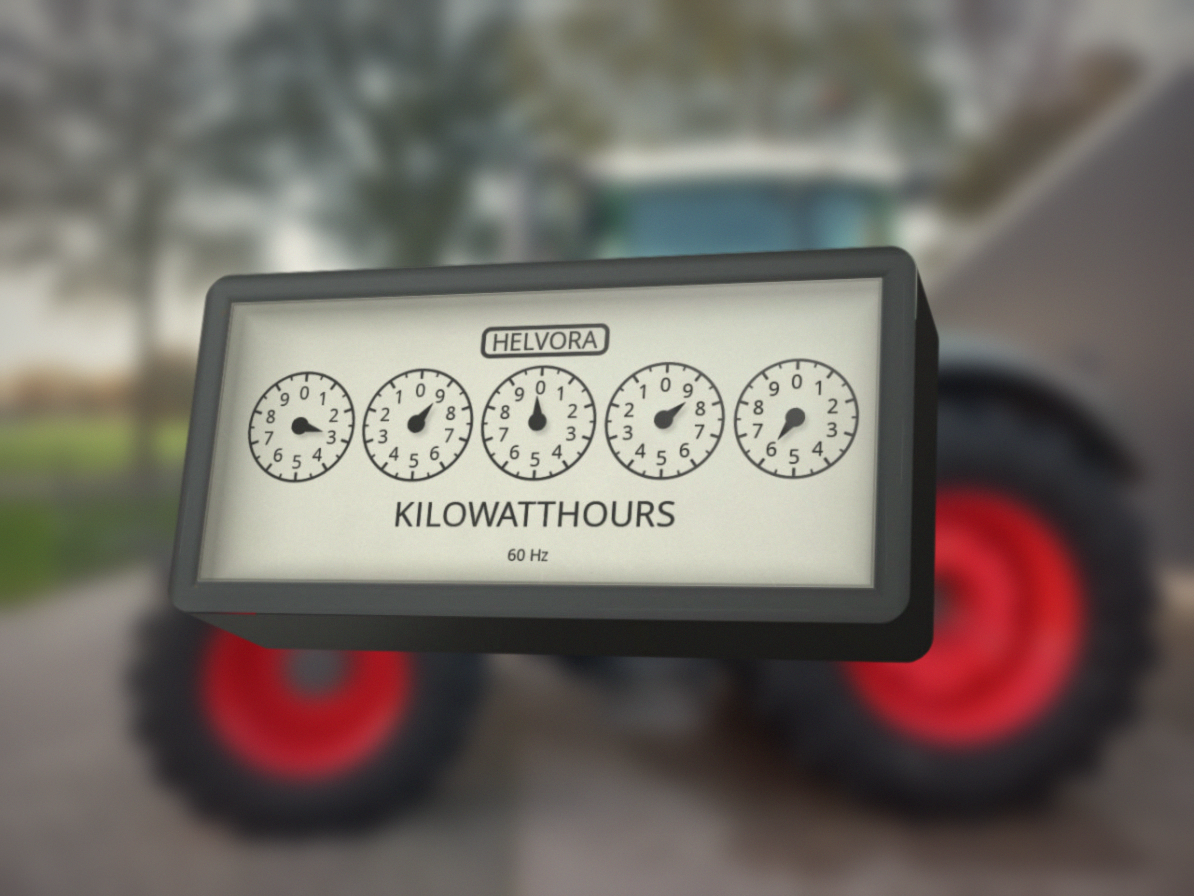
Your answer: 28986 kWh
